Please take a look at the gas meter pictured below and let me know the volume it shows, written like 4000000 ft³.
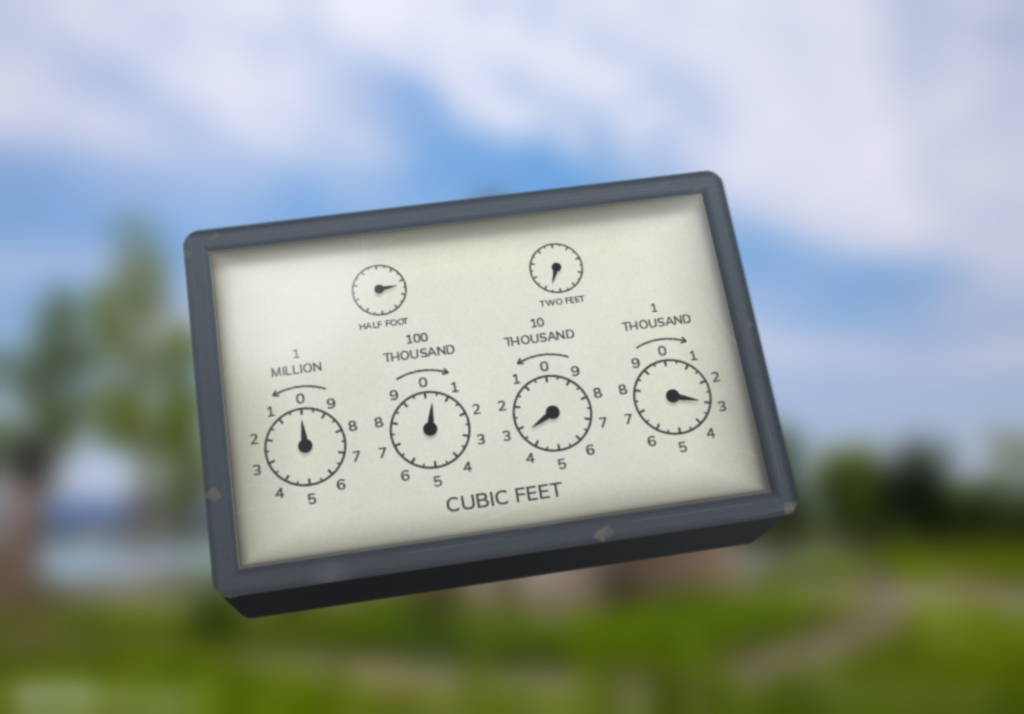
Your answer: 3300 ft³
